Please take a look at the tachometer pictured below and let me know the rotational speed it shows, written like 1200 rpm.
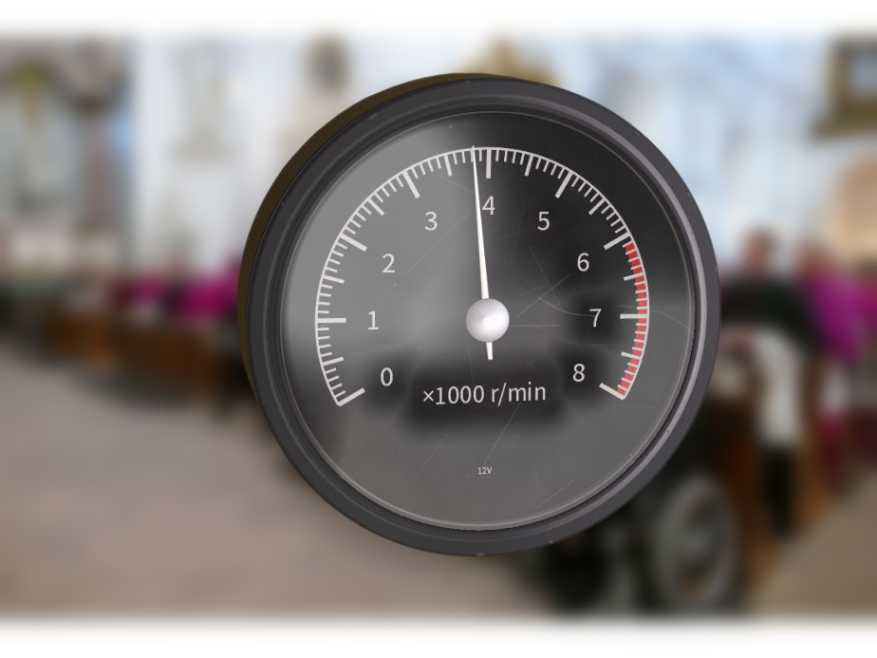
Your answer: 3800 rpm
